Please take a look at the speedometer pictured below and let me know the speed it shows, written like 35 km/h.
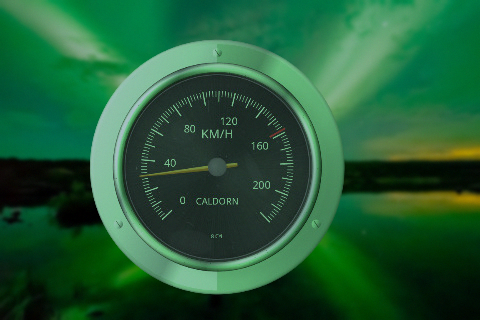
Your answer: 30 km/h
